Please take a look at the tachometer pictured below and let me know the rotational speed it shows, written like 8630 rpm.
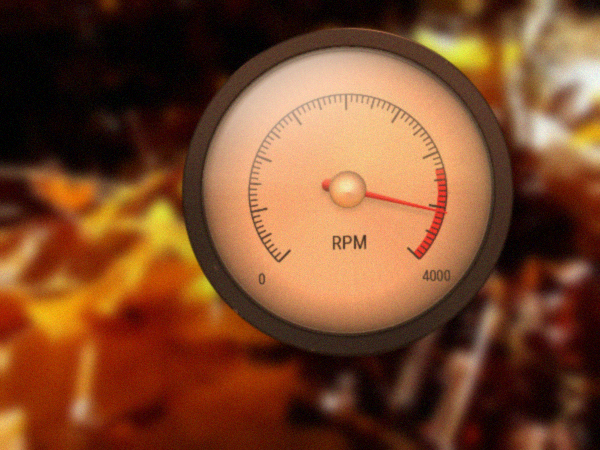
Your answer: 3550 rpm
